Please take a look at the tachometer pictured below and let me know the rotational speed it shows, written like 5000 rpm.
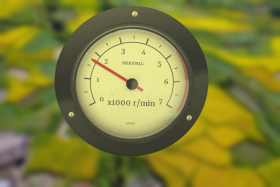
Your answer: 1750 rpm
